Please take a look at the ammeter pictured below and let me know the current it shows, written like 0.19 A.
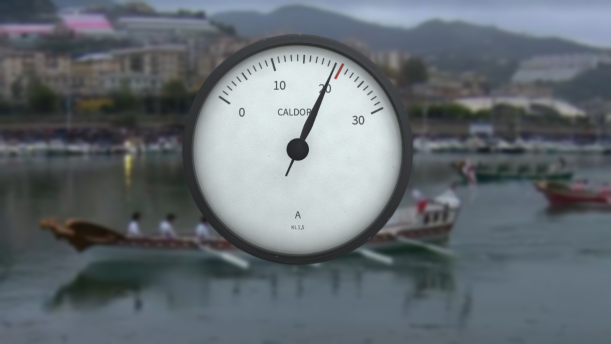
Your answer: 20 A
